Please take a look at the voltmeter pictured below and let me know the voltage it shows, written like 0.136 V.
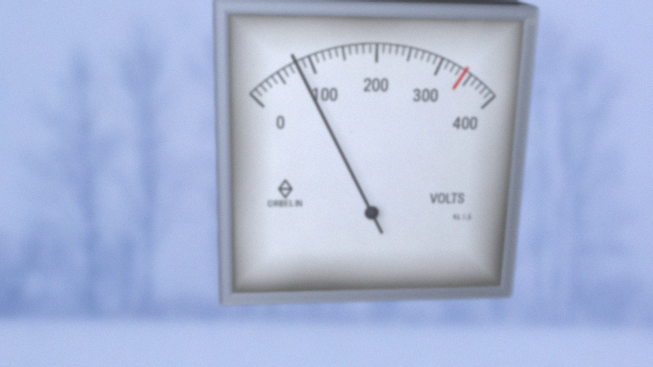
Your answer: 80 V
